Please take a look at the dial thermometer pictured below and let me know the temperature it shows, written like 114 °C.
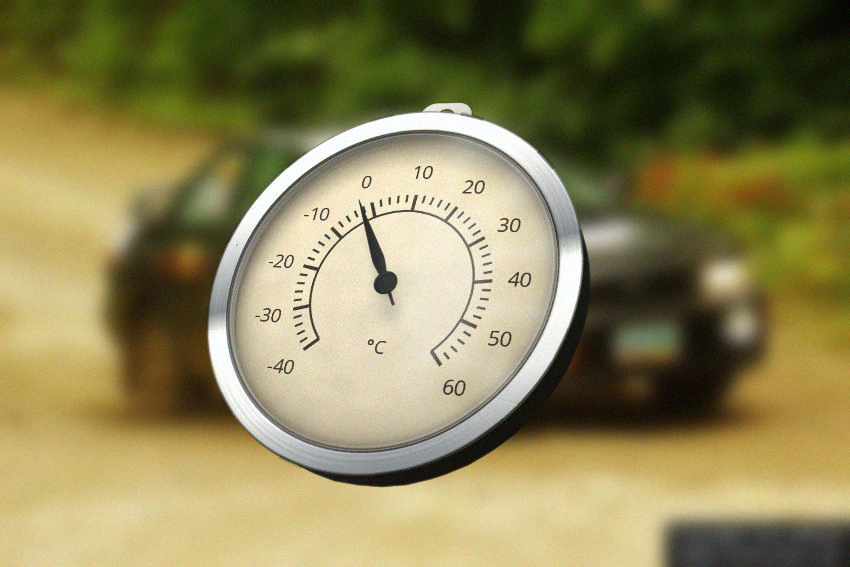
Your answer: -2 °C
